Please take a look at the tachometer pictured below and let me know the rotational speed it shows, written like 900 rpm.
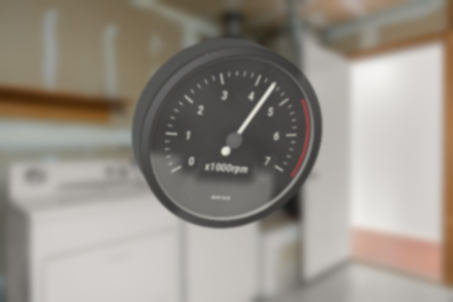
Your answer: 4400 rpm
